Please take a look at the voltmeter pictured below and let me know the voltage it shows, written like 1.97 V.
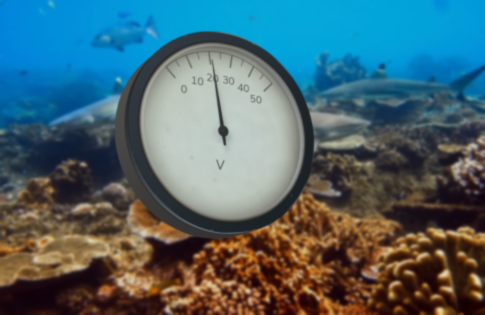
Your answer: 20 V
